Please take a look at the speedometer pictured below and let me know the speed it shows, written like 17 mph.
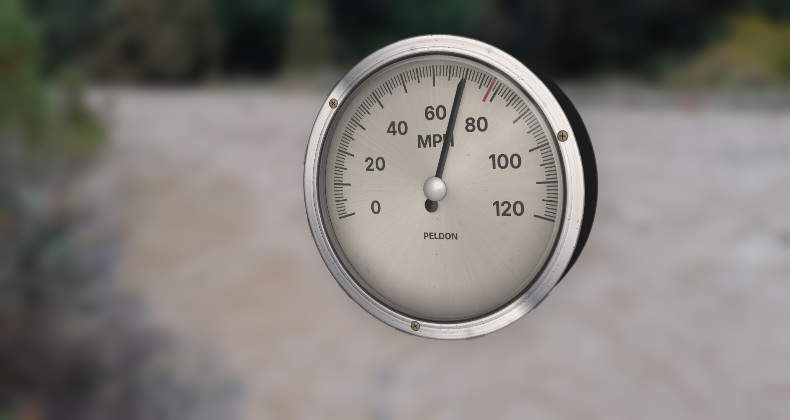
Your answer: 70 mph
